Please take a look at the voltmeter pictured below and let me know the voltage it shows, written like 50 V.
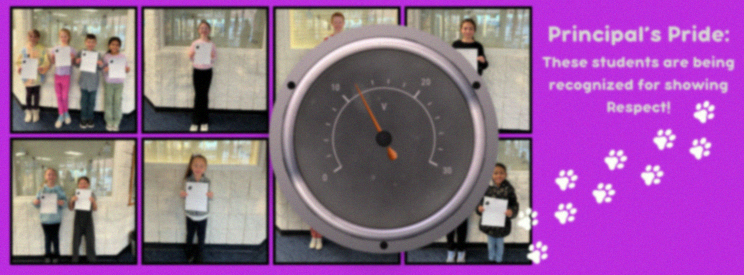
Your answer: 12 V
